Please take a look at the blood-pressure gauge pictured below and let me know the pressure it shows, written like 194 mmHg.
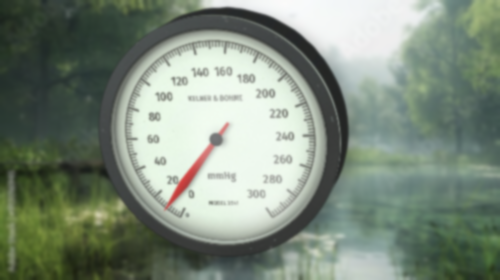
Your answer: 10 mmHg
